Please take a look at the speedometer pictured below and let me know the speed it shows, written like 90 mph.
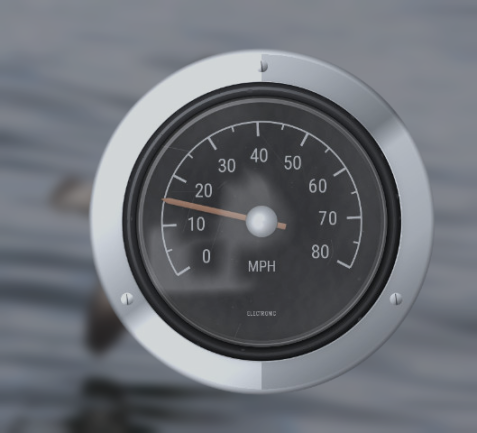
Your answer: 15 mph
